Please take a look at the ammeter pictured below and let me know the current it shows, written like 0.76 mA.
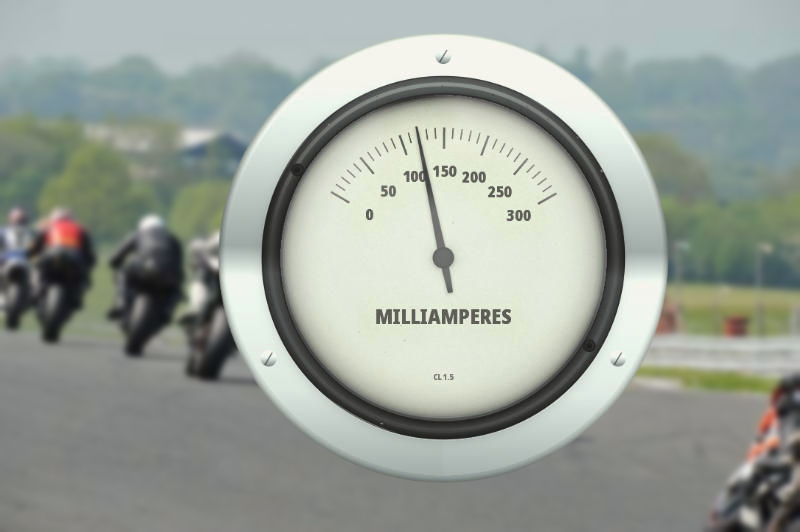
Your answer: 120 mA
